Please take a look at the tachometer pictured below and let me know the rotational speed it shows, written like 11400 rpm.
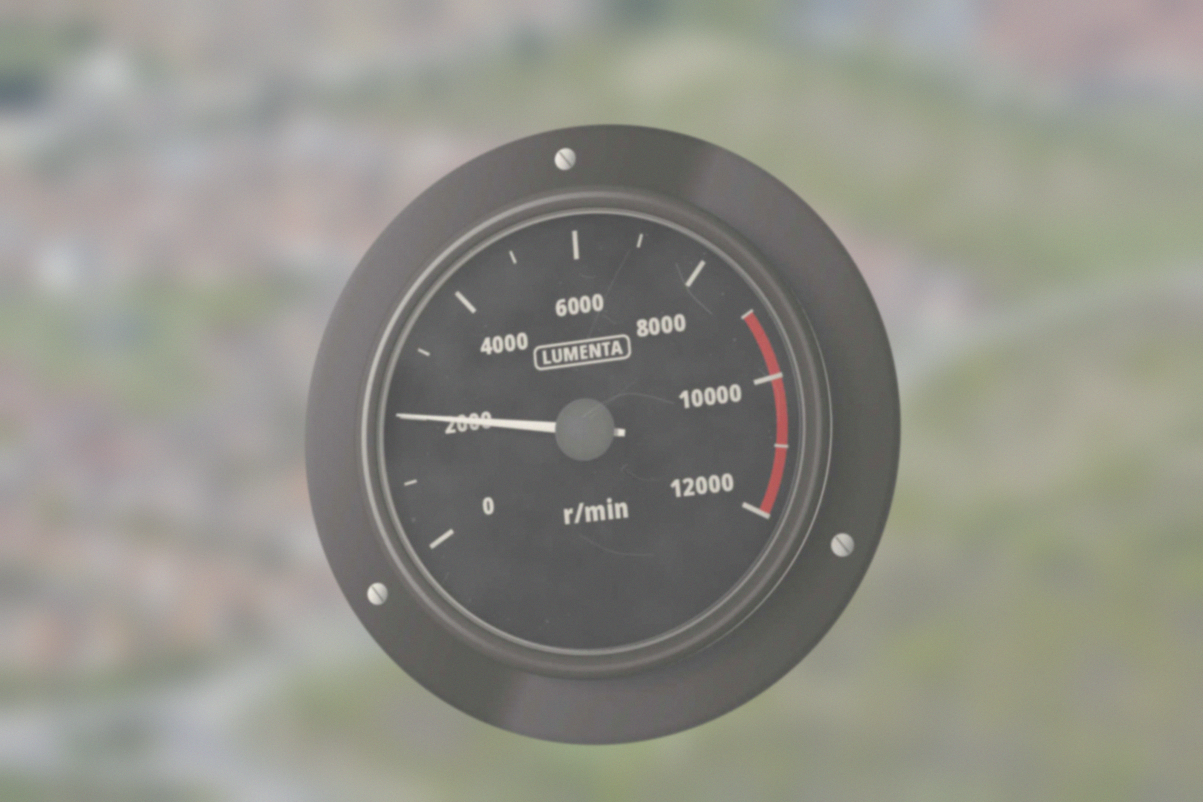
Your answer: 2000 rpm
